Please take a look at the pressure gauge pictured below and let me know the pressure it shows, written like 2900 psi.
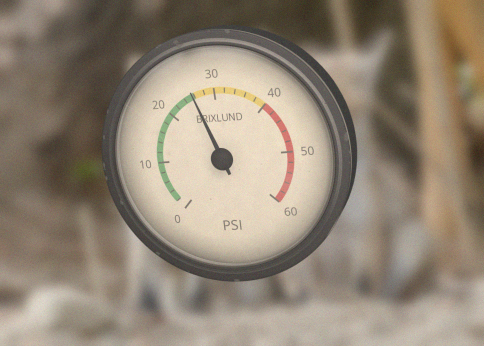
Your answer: 26 psi
